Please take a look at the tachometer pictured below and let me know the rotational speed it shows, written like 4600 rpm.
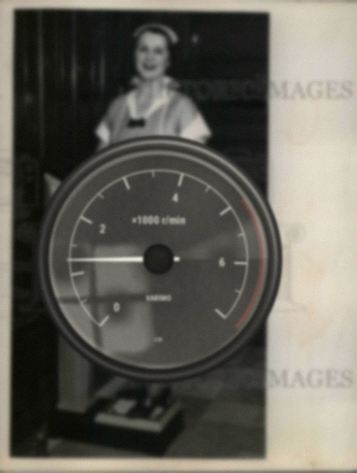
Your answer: 1250 rpm
